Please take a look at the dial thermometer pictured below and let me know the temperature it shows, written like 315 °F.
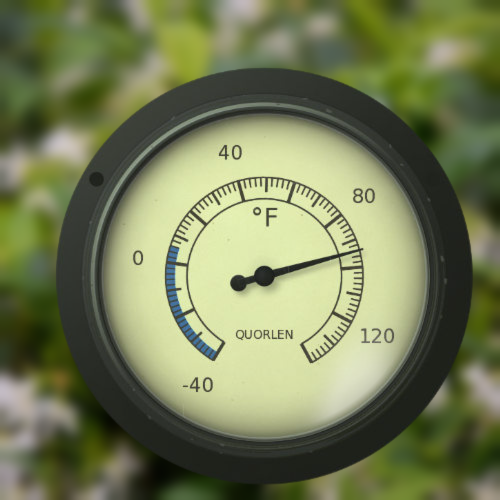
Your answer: 94 °F
